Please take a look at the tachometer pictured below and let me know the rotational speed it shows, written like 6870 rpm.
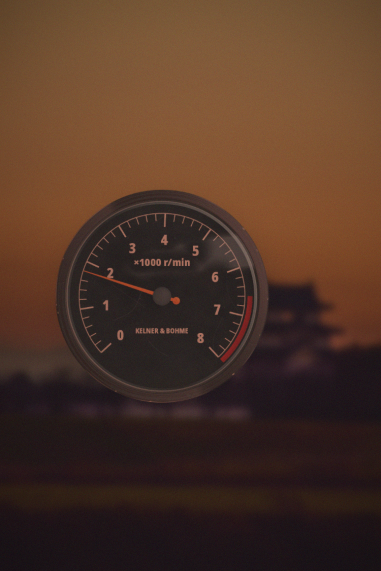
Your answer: 1800 rpm
